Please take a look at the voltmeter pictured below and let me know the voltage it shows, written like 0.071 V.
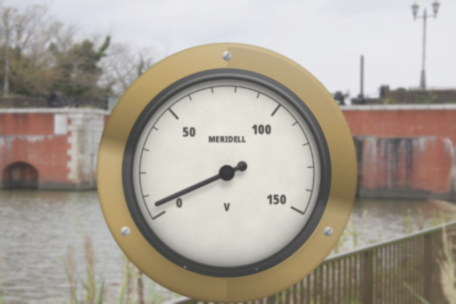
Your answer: 5 V
